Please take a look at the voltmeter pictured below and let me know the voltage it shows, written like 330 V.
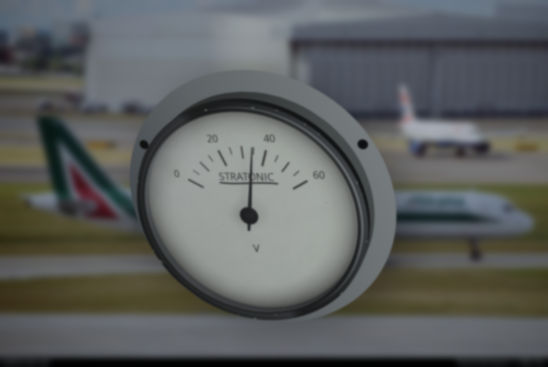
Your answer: 35 V
